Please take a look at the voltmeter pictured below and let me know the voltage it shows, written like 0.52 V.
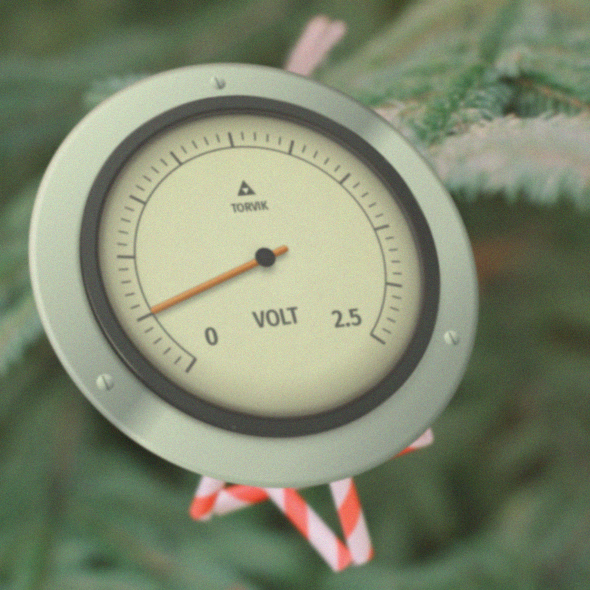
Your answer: 0.25 V
